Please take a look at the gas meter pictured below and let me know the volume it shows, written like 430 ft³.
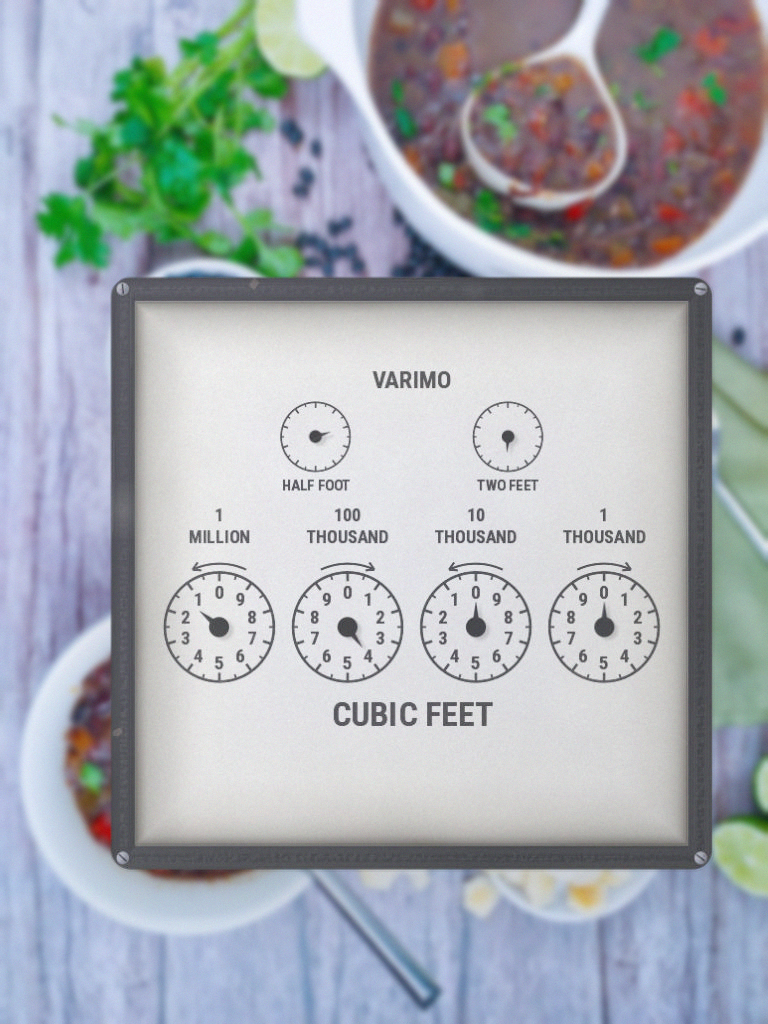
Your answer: 140000 ft³
